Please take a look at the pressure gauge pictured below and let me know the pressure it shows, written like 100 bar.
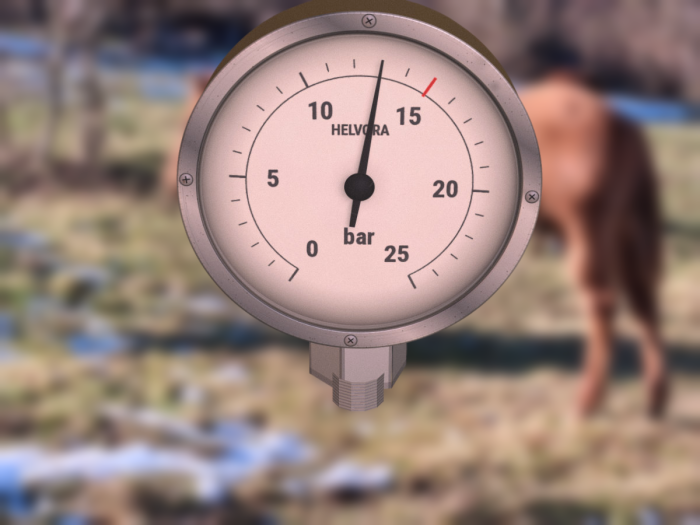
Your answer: 13 bar
